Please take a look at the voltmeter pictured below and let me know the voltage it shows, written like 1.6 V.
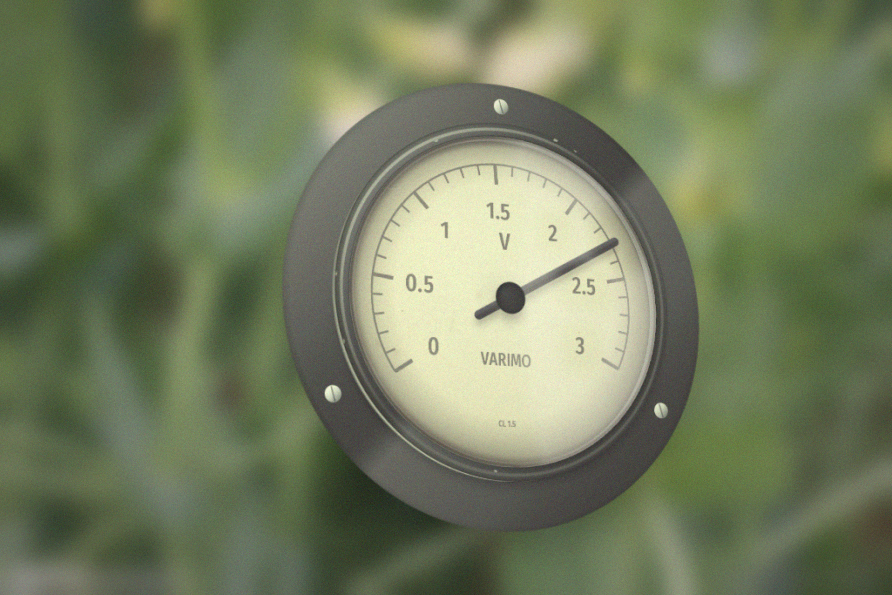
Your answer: 2.3 V
